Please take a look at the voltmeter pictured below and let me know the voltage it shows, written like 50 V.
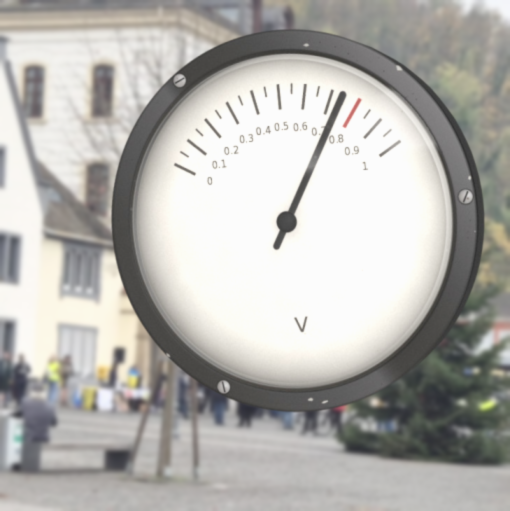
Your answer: 0.75 V
